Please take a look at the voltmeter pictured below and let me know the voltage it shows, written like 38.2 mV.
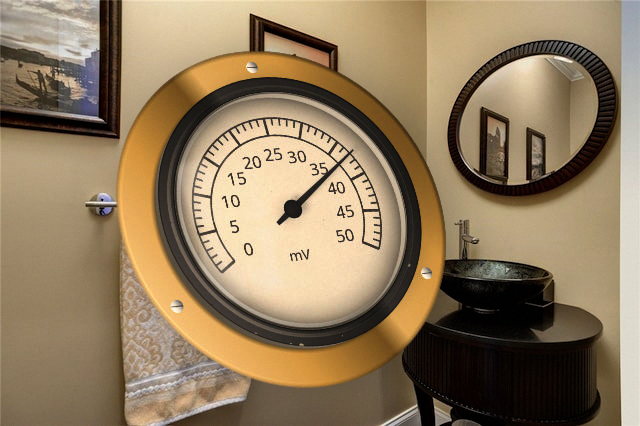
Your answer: 37 mV
